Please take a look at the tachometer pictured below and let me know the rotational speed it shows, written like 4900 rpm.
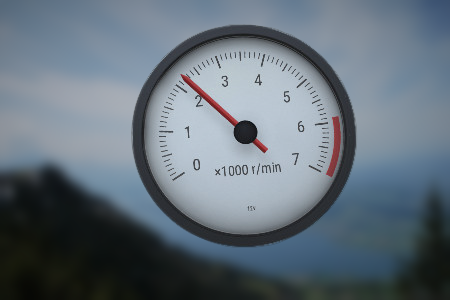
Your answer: 2200 rpm
